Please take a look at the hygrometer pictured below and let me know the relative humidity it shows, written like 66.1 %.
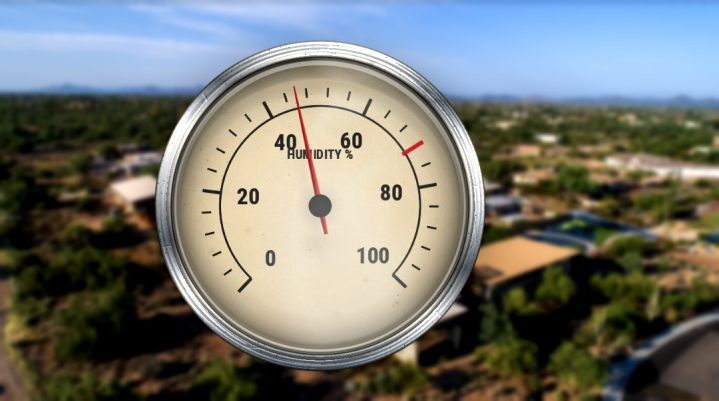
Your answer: 46 %
